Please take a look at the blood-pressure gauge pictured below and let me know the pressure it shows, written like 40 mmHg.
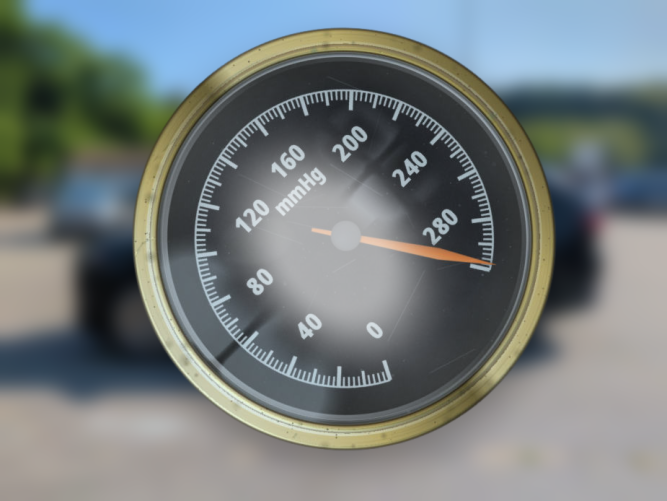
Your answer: 298 mmHg
